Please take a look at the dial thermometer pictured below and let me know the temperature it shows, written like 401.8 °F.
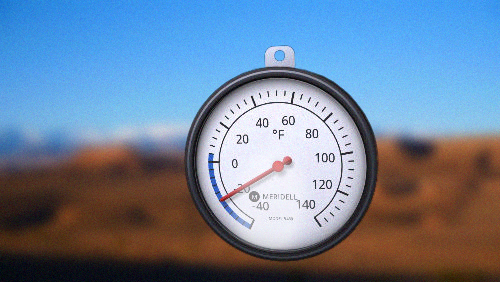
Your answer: -20 °F
